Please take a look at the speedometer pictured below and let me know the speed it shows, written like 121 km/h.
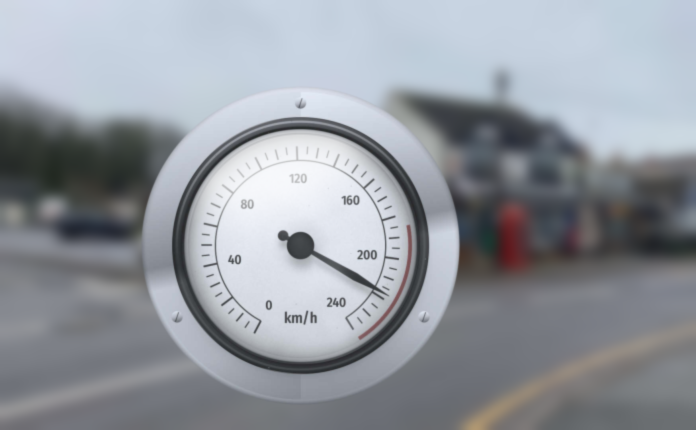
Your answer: 217.5 km/h
